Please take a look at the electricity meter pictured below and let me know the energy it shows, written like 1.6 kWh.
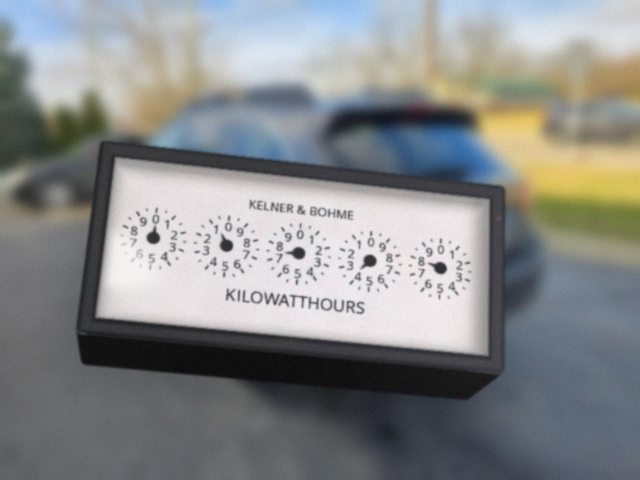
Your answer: 738 kWh
